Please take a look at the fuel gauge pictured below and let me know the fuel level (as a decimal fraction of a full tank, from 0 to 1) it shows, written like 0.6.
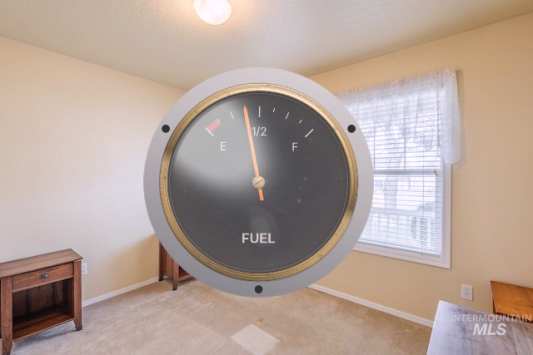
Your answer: 0.375
